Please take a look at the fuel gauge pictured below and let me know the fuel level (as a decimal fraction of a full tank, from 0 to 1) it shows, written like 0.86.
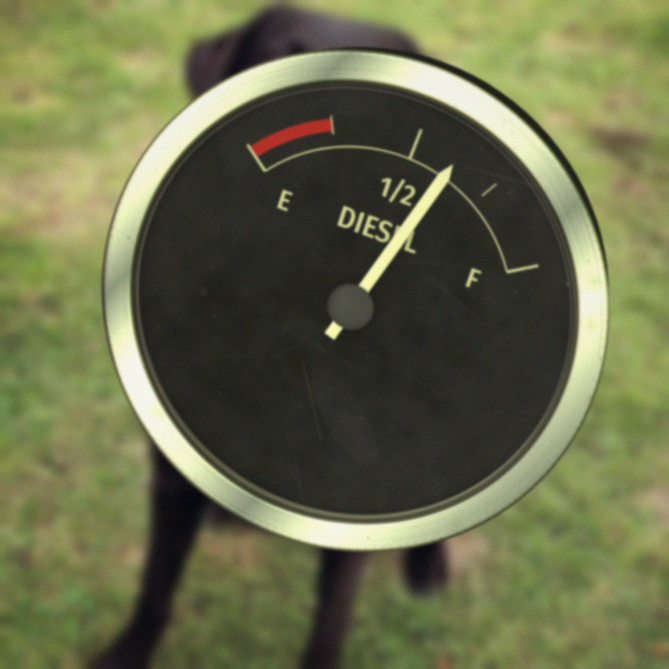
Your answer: 0.625
